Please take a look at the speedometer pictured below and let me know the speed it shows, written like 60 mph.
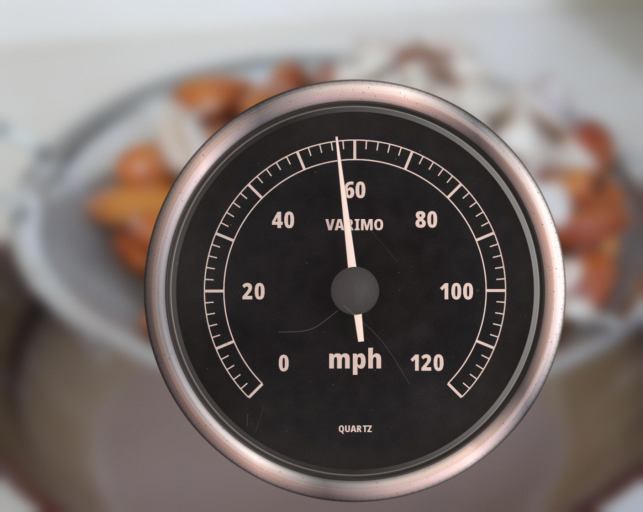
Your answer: 57 mph
